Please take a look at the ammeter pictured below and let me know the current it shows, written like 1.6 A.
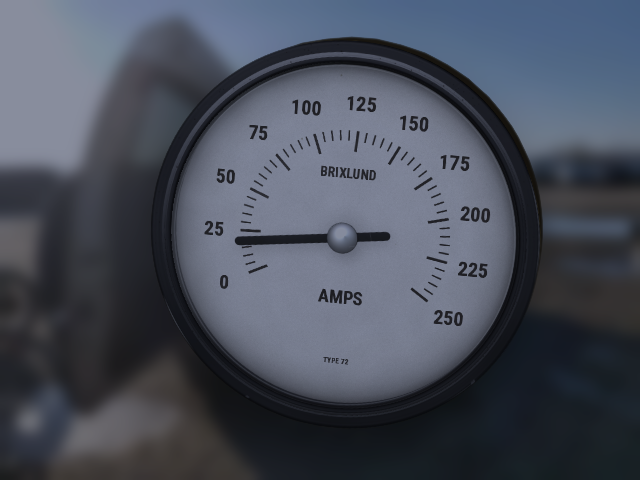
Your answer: 20 A
